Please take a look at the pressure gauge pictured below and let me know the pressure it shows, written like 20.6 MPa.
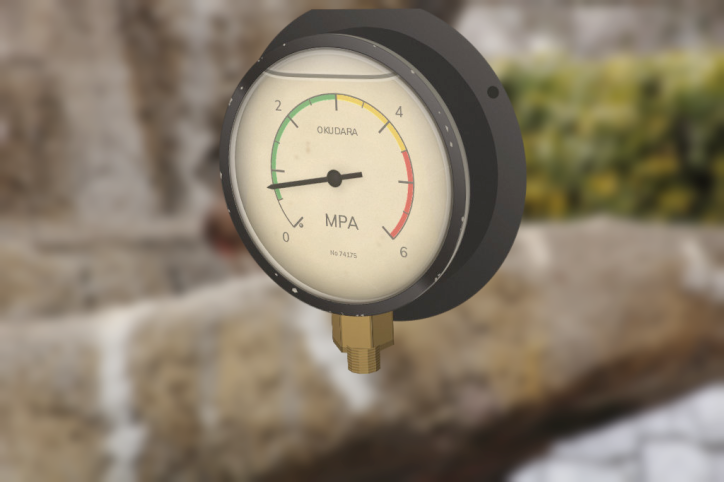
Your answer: 0.75 MPa
